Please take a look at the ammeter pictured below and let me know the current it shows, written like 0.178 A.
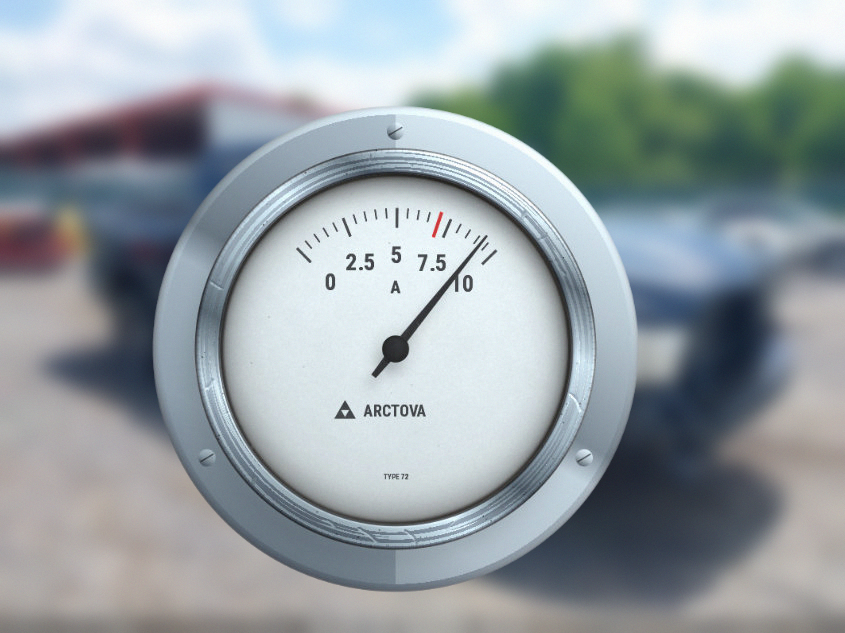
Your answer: 9.25 A
